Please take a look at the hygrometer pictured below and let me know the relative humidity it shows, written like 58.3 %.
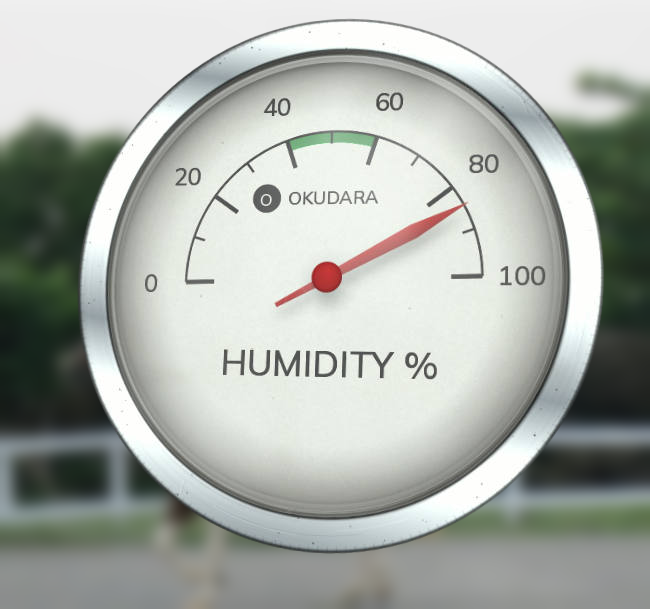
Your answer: 85 %
